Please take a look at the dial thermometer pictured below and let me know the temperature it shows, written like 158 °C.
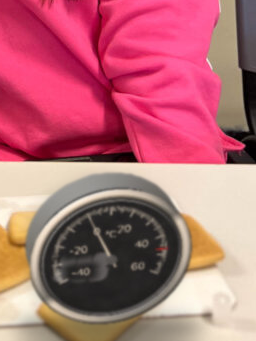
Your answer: 0 °C
